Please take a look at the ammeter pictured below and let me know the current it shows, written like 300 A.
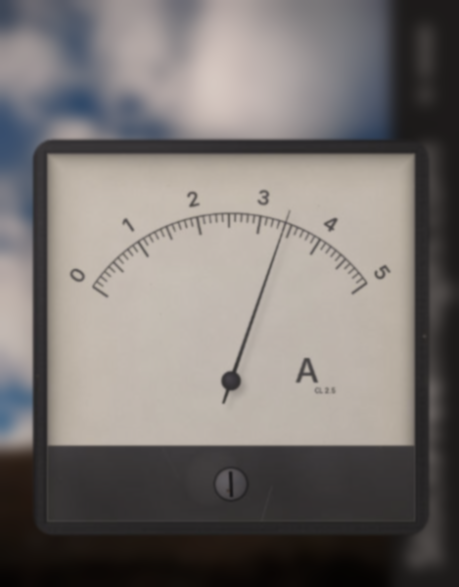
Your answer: 3.4 A
